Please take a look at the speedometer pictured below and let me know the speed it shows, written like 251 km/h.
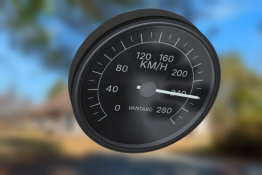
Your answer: 240 km/h
